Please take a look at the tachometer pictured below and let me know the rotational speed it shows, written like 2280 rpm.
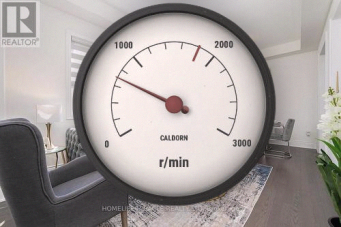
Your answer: 700 rpm
